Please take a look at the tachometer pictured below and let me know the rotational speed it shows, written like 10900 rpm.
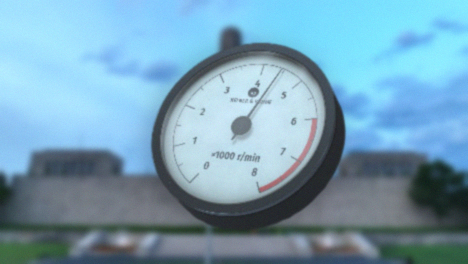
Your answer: 4500 rpm
